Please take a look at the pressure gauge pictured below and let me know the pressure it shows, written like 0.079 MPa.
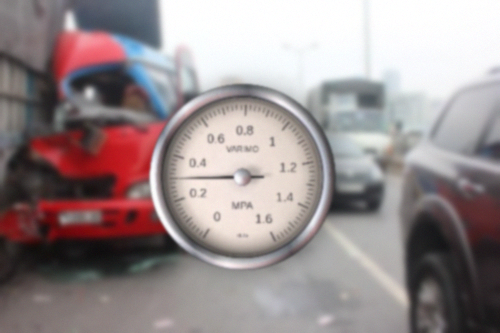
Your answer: 0.3 MPa
